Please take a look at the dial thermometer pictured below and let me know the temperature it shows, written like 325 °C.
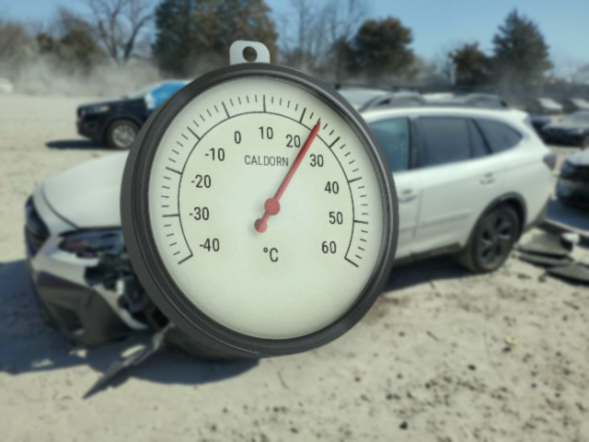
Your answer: 24 °C
